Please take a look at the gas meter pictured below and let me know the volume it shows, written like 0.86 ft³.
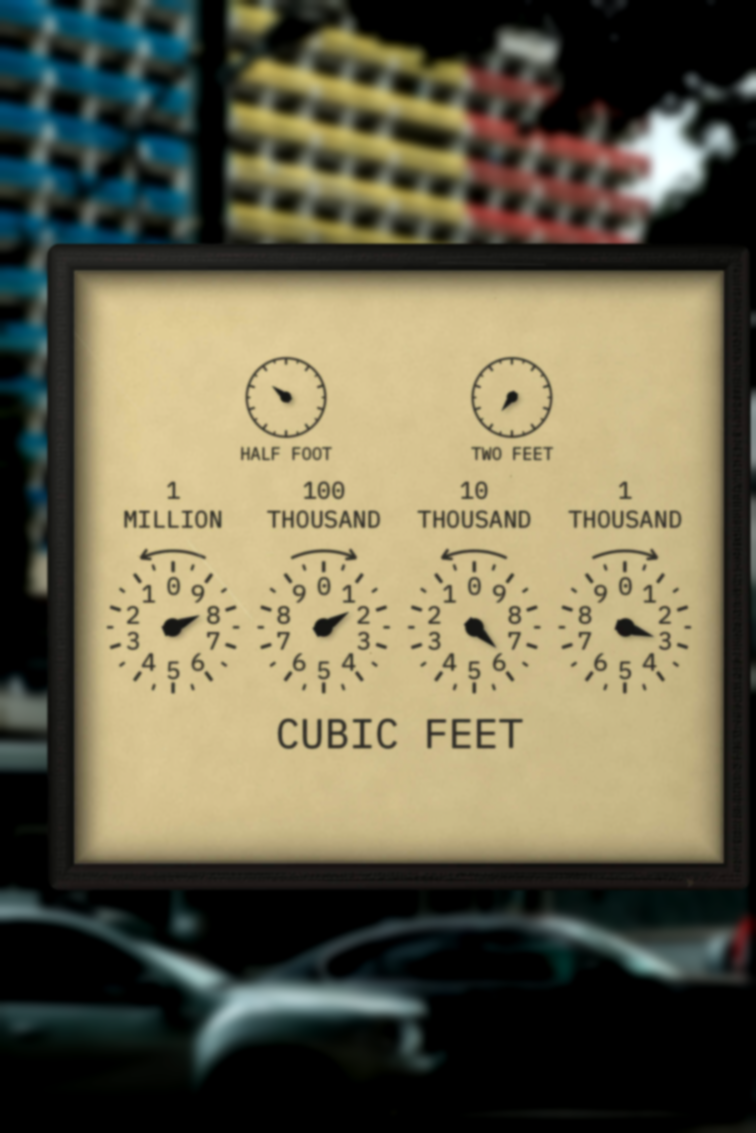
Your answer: 816300 ft³
